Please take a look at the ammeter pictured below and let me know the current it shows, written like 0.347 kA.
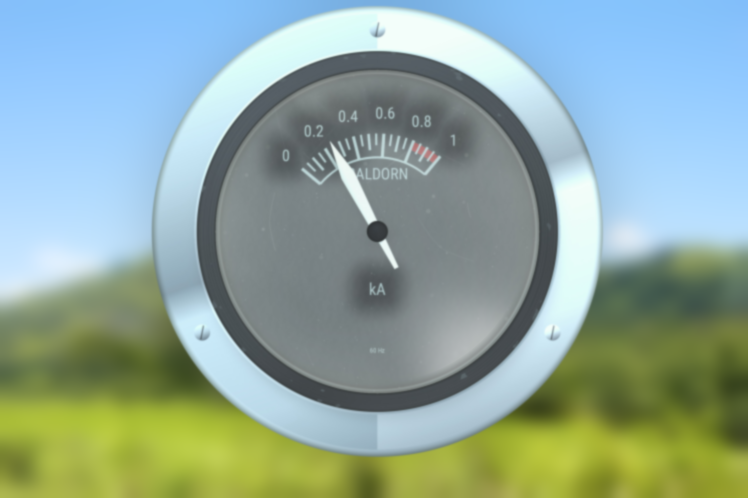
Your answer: 0.25 kA
